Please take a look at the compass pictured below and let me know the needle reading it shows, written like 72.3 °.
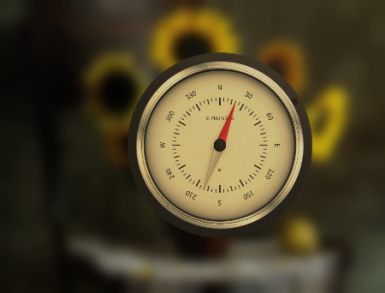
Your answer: 20 °
